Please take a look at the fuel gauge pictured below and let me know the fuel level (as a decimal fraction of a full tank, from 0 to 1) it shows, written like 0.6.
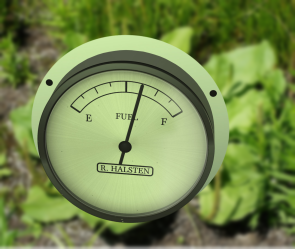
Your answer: 0.625
